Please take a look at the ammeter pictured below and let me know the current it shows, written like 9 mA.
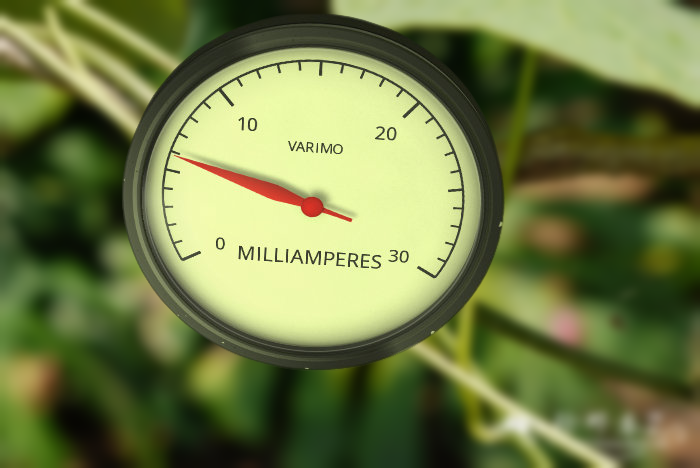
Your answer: 6 mA
